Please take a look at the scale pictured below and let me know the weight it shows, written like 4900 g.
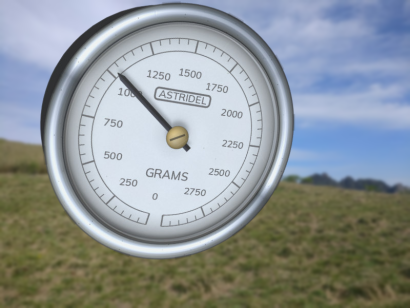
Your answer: 1025 g
